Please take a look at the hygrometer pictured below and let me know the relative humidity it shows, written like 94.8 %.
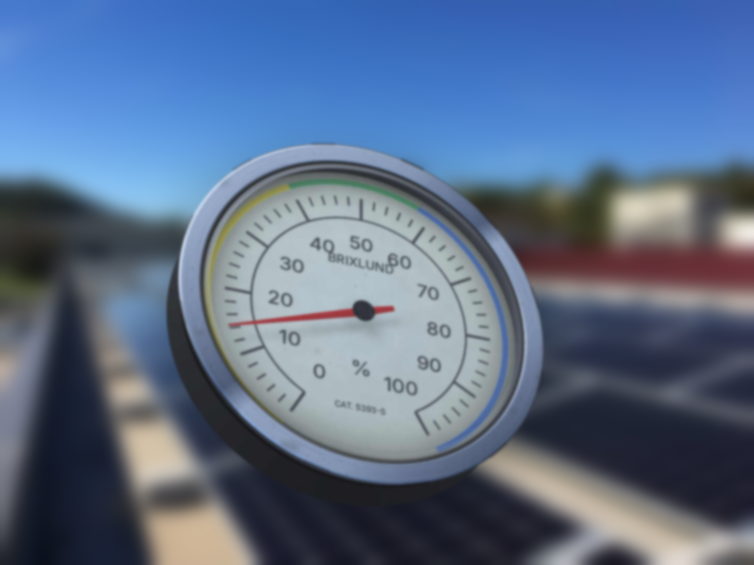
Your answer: 14 %
